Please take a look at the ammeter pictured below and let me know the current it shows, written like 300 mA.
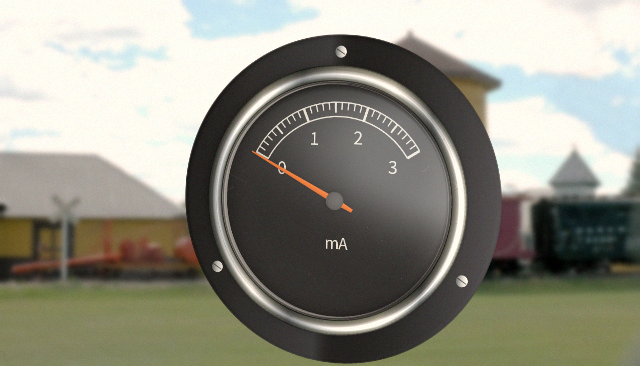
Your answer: 0 mA
